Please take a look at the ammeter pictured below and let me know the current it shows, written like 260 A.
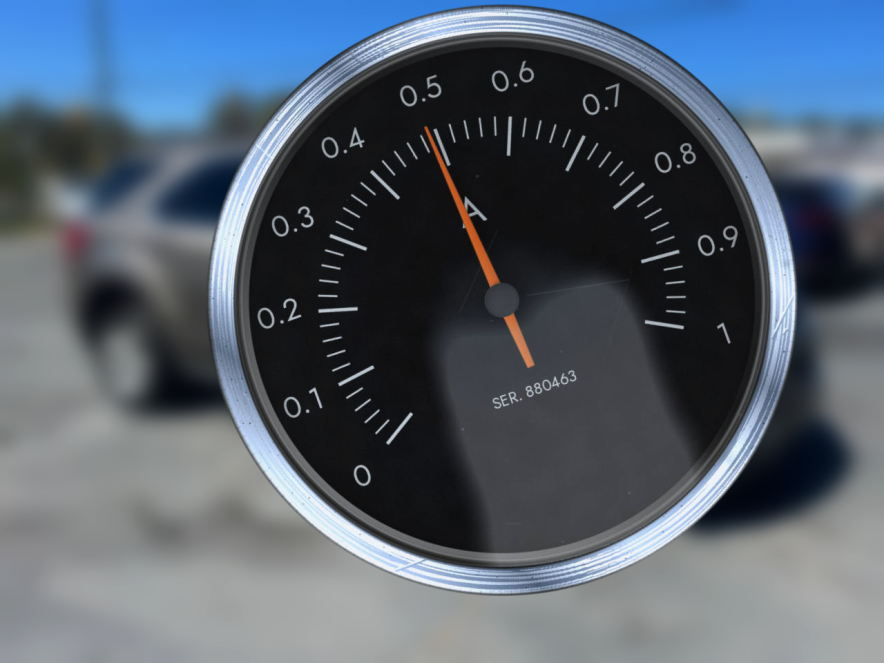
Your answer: 0.49 A
